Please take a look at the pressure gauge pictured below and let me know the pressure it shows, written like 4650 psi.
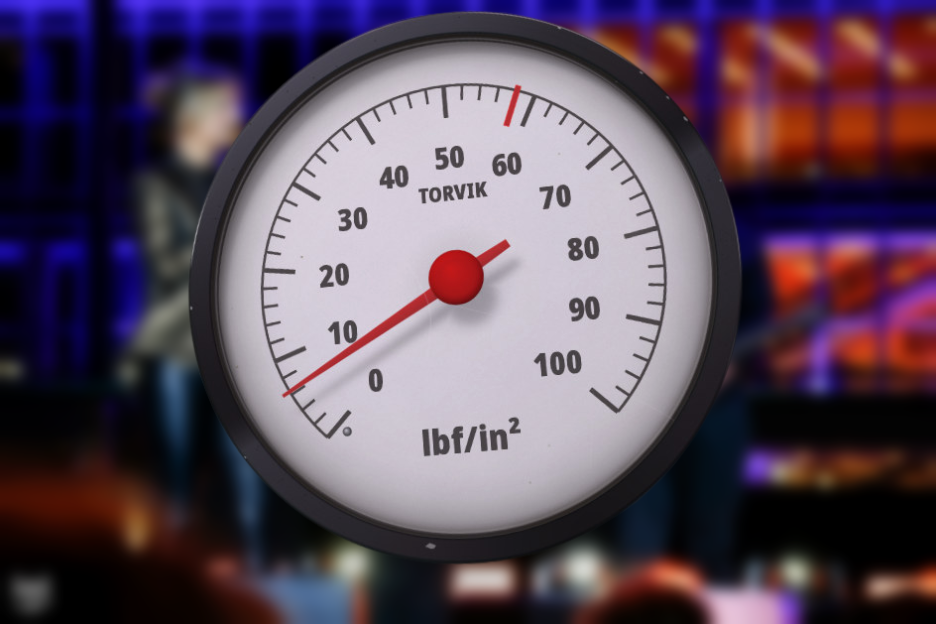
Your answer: 6 psi
